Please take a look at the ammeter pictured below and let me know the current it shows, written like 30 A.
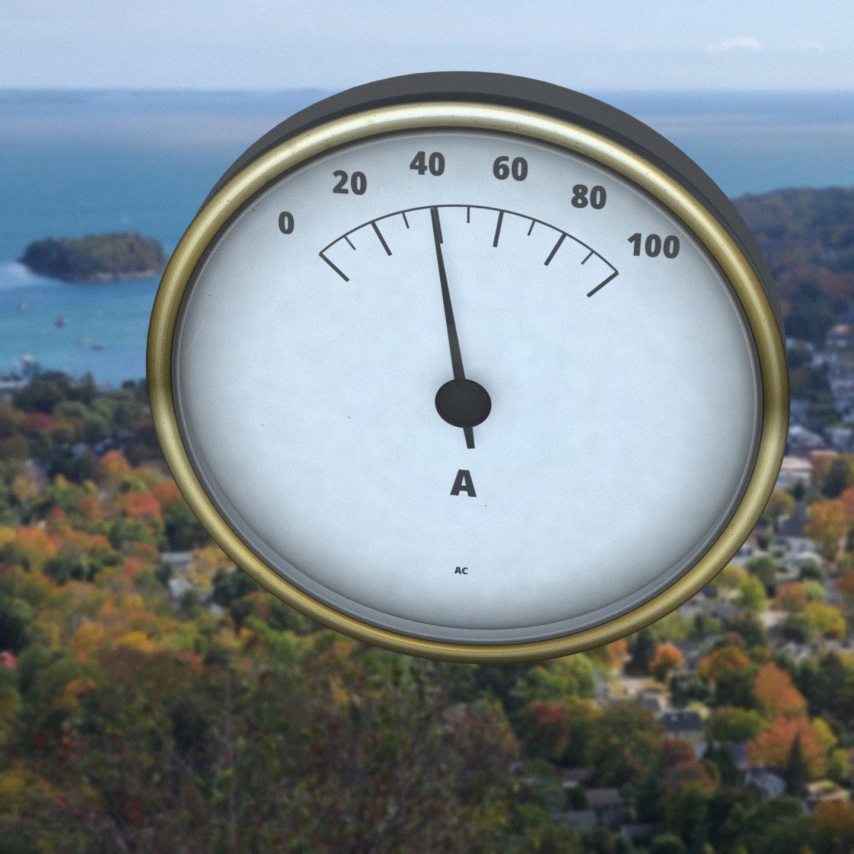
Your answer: 40 A
